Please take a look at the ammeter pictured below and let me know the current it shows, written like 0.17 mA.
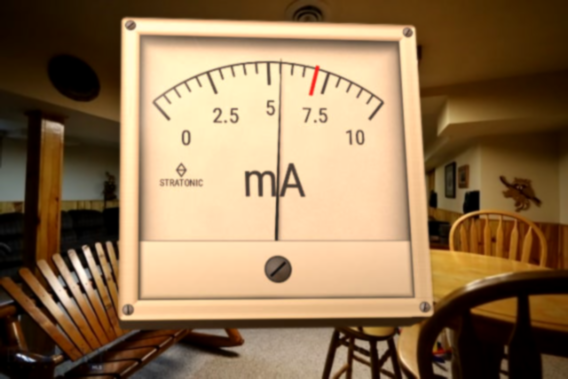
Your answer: 5.5 mA
